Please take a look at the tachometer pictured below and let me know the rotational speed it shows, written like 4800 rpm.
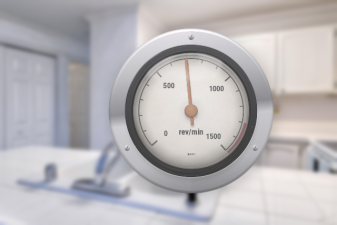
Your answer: 700 rpm
